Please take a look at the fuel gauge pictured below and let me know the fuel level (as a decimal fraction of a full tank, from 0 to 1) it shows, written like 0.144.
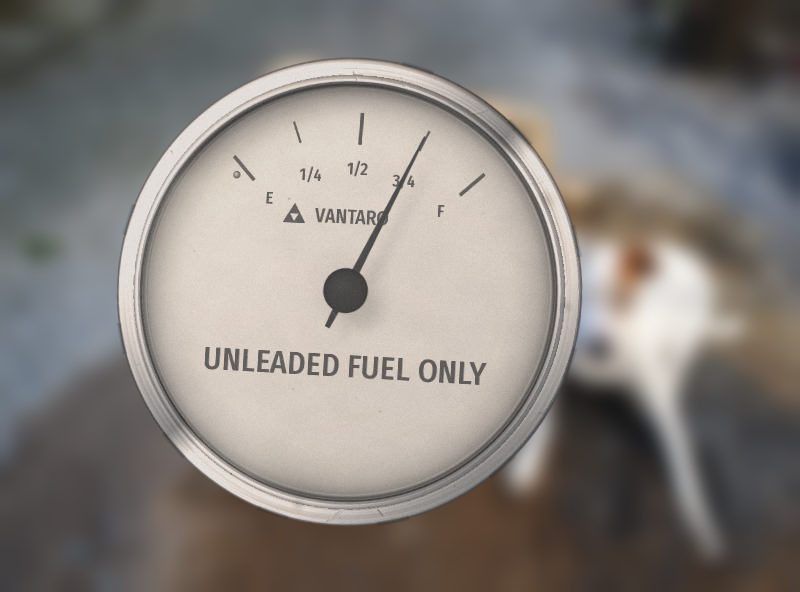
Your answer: 0.75
